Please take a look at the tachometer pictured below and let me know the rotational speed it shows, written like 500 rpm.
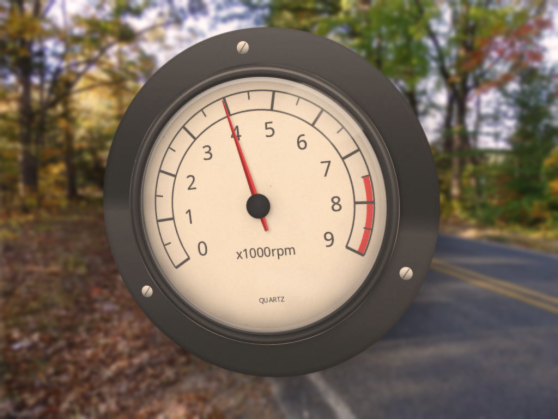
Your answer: 4000 rpm
